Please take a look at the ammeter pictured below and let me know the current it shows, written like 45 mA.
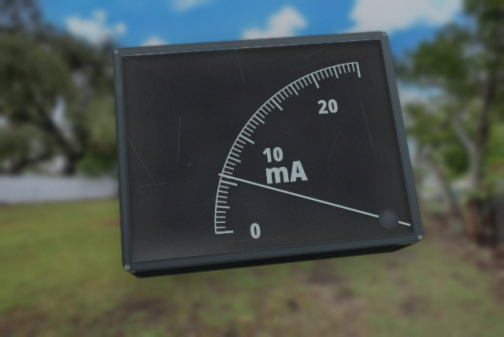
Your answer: 5.5 mA
